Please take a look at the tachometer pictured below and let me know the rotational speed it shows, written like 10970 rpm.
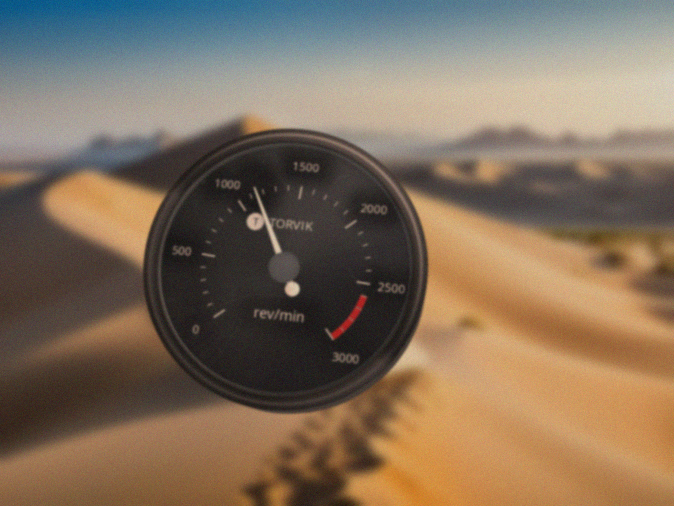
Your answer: 1150 rpm
